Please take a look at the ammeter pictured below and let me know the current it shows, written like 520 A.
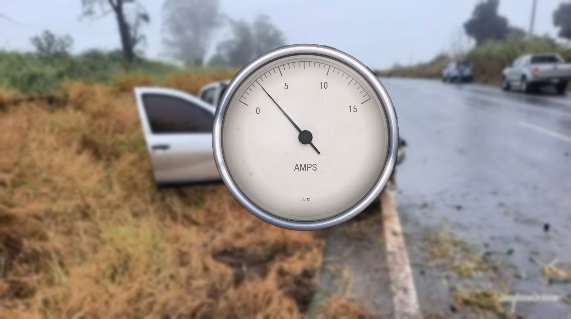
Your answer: 2.5 A
